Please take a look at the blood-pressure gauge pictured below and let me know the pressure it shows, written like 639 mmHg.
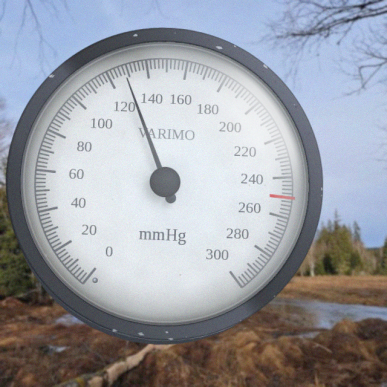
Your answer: 128 mmHg
